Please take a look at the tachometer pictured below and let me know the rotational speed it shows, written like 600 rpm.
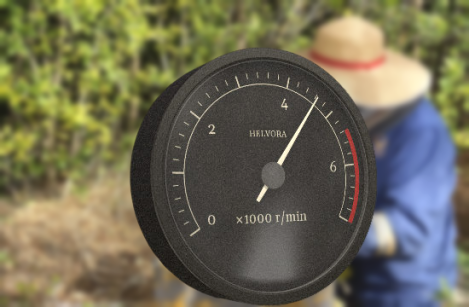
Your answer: 4600 rpm
